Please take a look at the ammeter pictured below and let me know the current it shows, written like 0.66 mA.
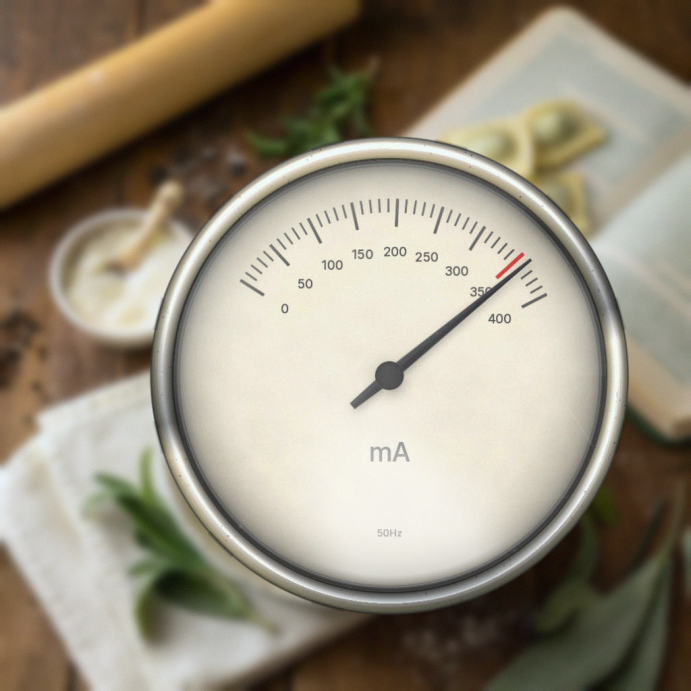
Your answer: 360 mA
